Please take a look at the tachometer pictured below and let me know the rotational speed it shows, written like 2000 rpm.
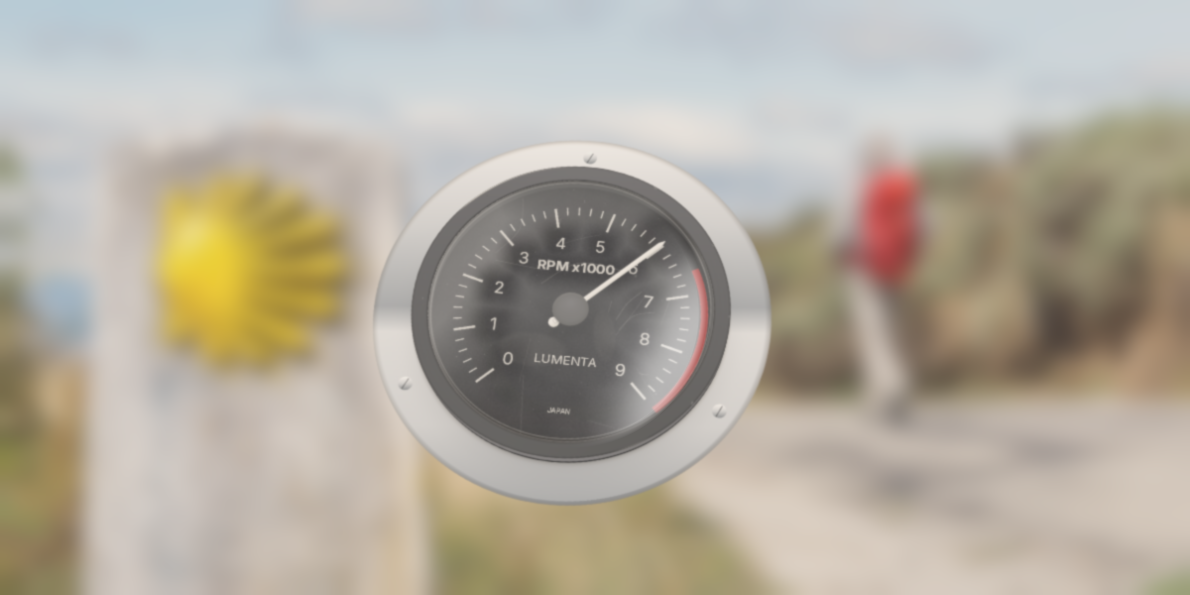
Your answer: 6000 rpm
